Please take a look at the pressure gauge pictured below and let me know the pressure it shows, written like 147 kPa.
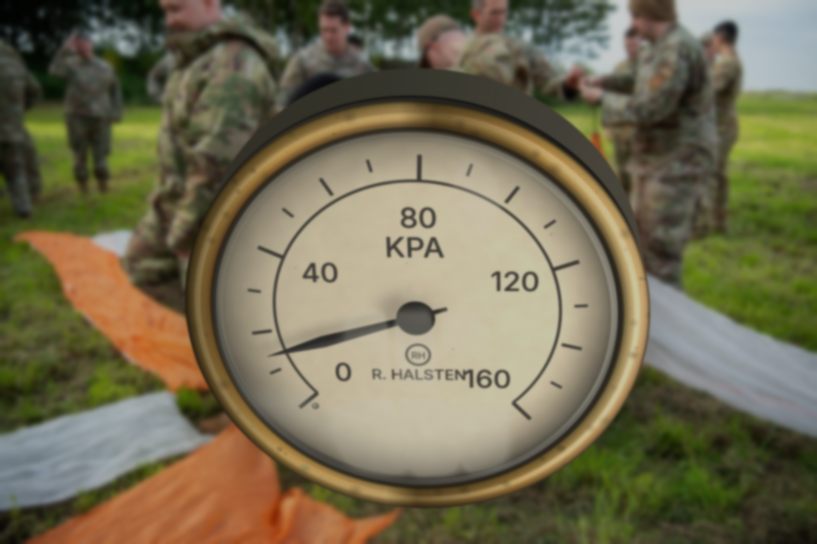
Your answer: 15 kPa
